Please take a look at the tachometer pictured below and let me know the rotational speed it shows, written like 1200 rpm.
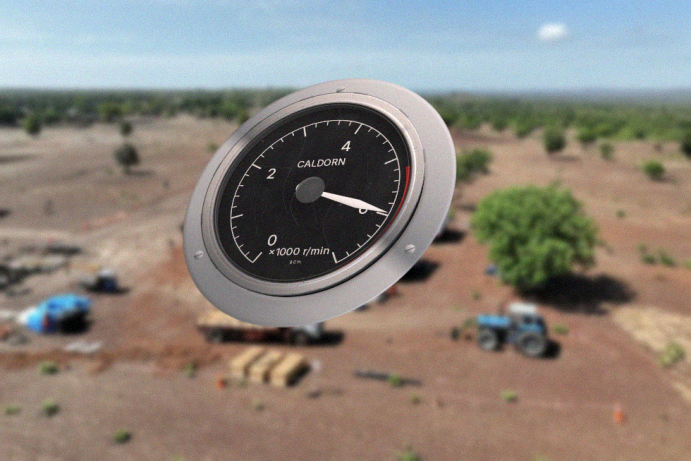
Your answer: 6000 rpm
